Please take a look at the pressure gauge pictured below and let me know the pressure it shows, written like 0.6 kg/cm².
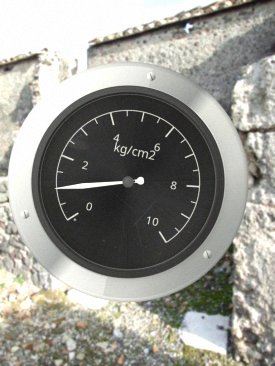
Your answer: 1 kg/cm²
